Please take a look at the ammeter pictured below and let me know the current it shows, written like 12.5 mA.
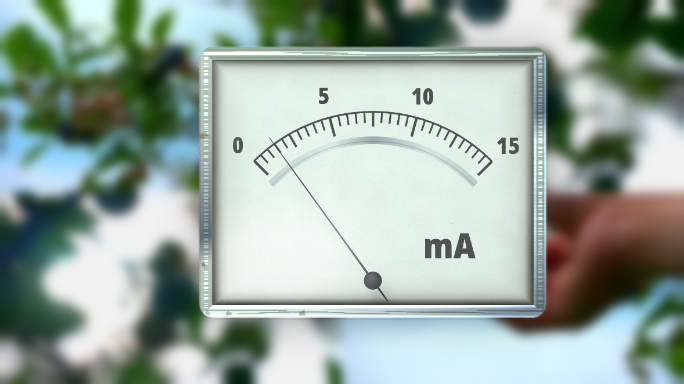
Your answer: 1.5 mA
